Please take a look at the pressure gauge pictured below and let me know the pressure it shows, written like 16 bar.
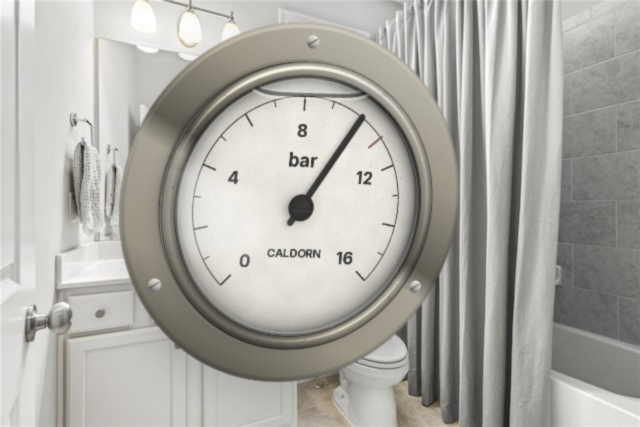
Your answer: 10 bar
